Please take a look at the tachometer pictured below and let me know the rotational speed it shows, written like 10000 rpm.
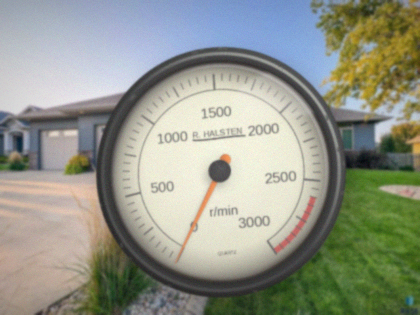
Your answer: 0 rpm
